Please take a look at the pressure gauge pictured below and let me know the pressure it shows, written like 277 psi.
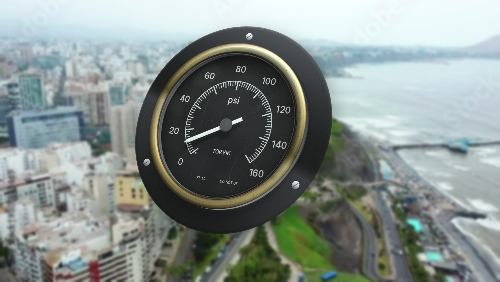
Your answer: 10 psi
